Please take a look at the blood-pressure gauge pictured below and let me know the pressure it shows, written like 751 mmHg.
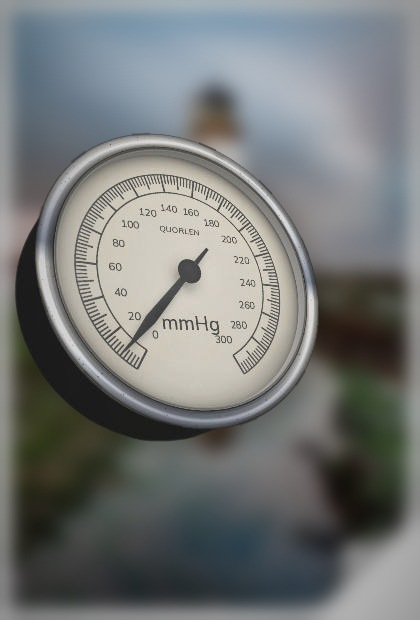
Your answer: 10 mmHg
